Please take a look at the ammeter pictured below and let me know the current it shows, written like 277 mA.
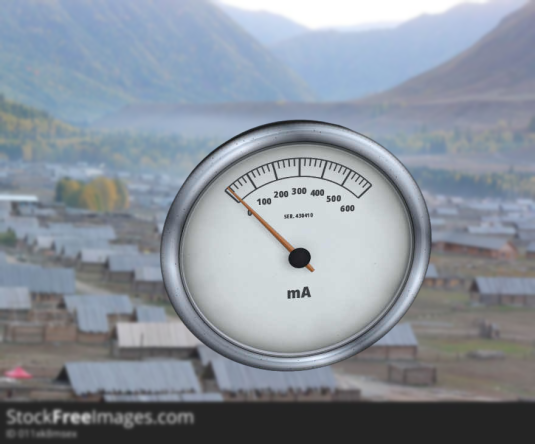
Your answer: 20 mA
